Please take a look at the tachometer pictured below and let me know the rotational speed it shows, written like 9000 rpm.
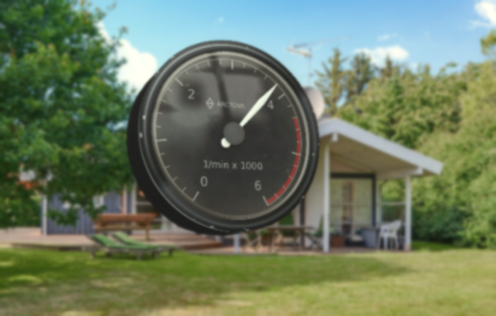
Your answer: 3800 rpm
